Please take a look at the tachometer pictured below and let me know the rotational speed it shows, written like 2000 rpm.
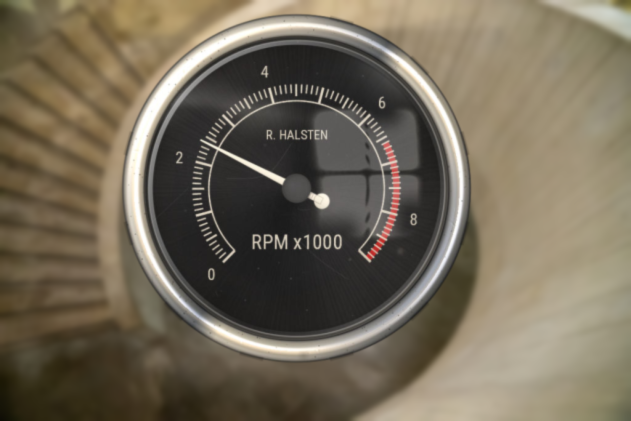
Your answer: 2400 rpm
